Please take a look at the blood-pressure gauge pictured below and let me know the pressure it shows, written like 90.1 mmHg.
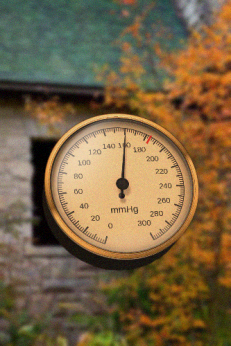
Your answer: 160 mmHg
